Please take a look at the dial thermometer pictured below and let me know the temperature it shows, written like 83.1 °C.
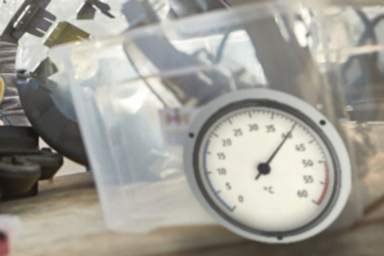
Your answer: 40 °C
